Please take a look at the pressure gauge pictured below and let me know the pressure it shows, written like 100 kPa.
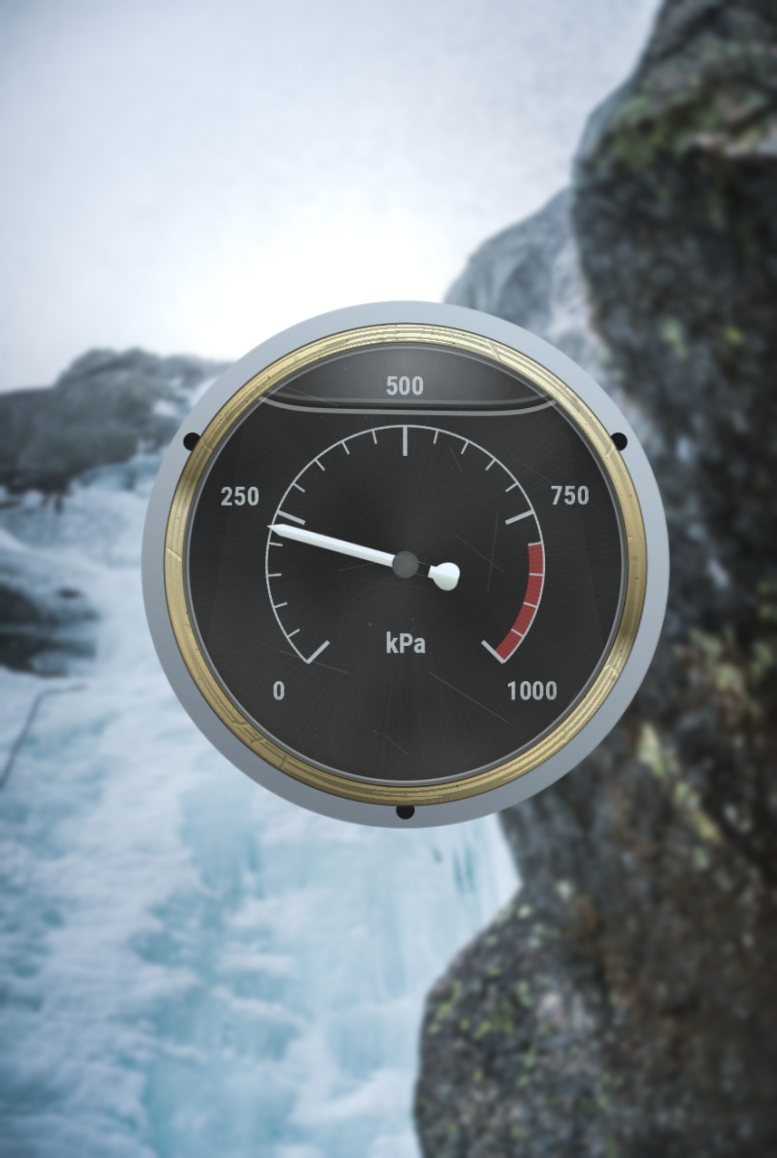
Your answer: 225 kPa
